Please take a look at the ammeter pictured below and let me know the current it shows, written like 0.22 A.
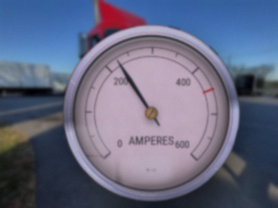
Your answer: 225 A
